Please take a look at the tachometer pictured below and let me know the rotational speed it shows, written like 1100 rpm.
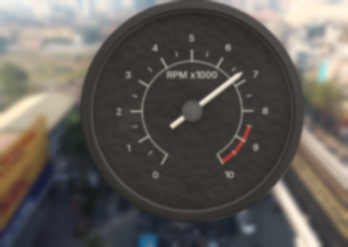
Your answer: 6750 rpm
